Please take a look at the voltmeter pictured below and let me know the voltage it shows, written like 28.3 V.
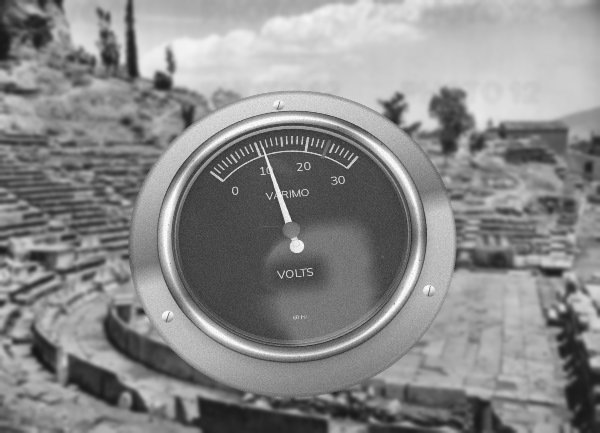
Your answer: 11 V
